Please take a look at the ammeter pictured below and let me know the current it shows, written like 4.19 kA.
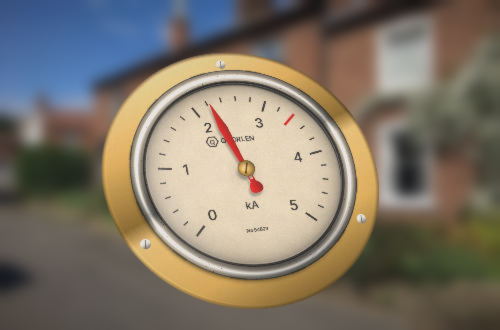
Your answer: 2.2 kA
